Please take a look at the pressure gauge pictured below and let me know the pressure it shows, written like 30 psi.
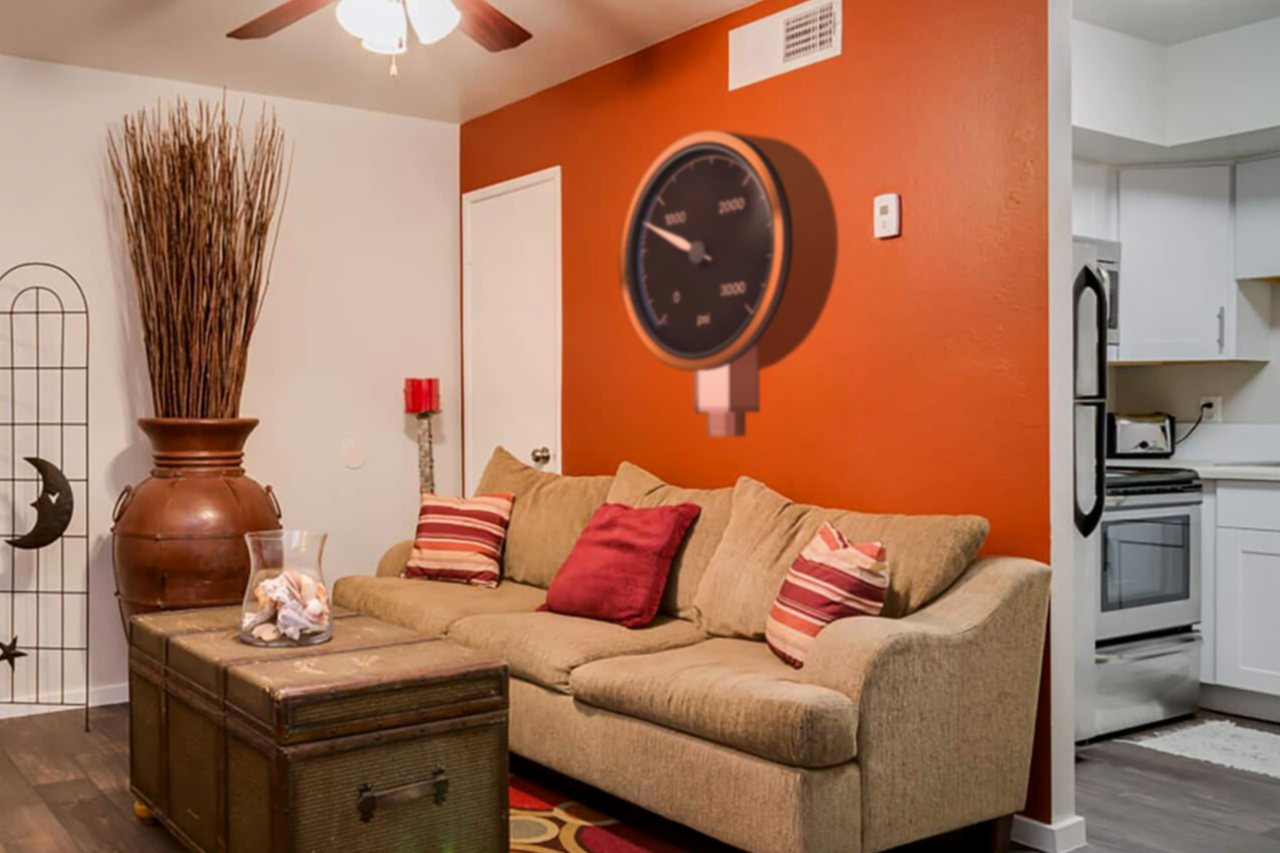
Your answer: 800 psi
